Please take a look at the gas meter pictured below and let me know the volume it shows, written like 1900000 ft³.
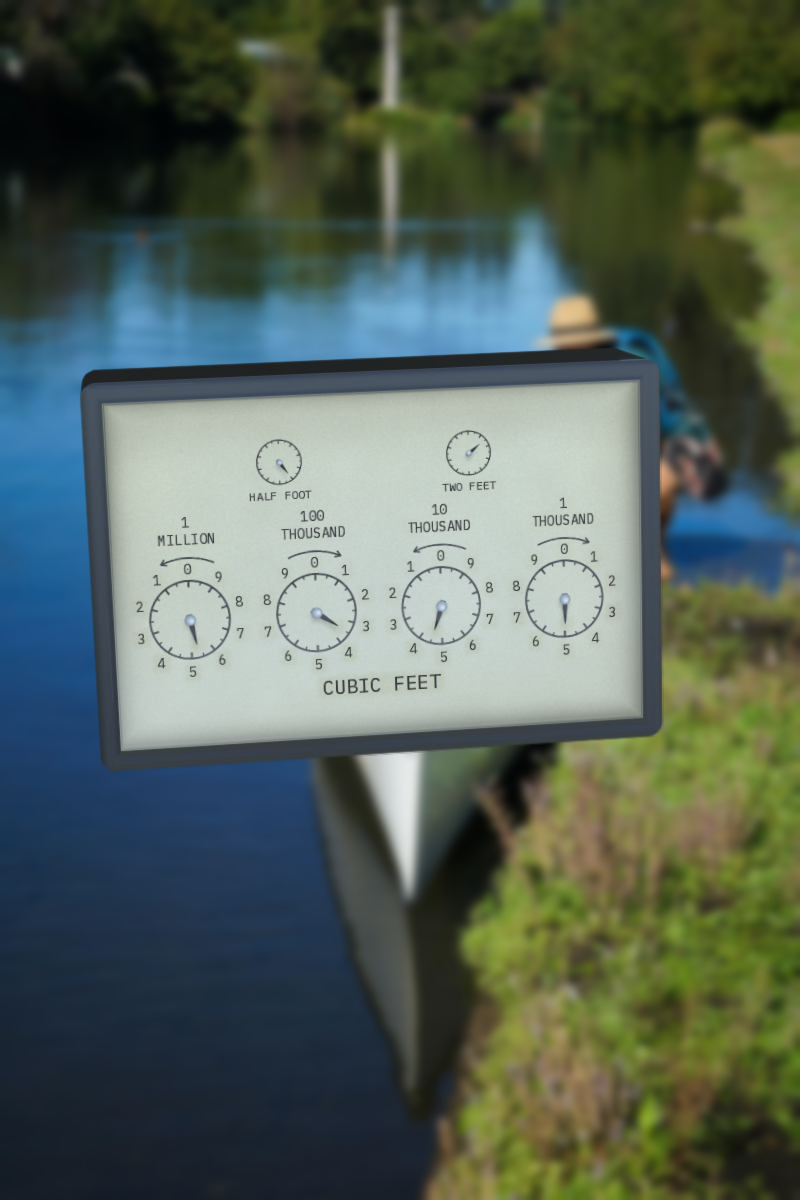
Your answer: 534500 ft³
